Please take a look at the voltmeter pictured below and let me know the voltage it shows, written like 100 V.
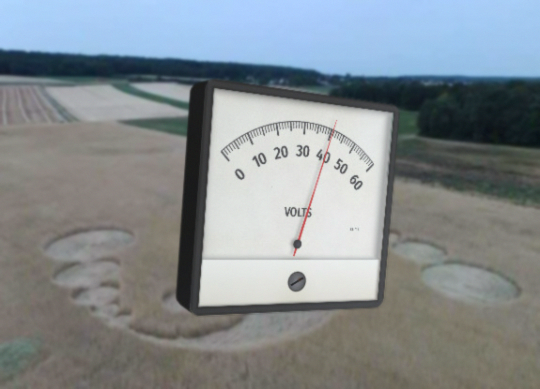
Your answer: 40 V
